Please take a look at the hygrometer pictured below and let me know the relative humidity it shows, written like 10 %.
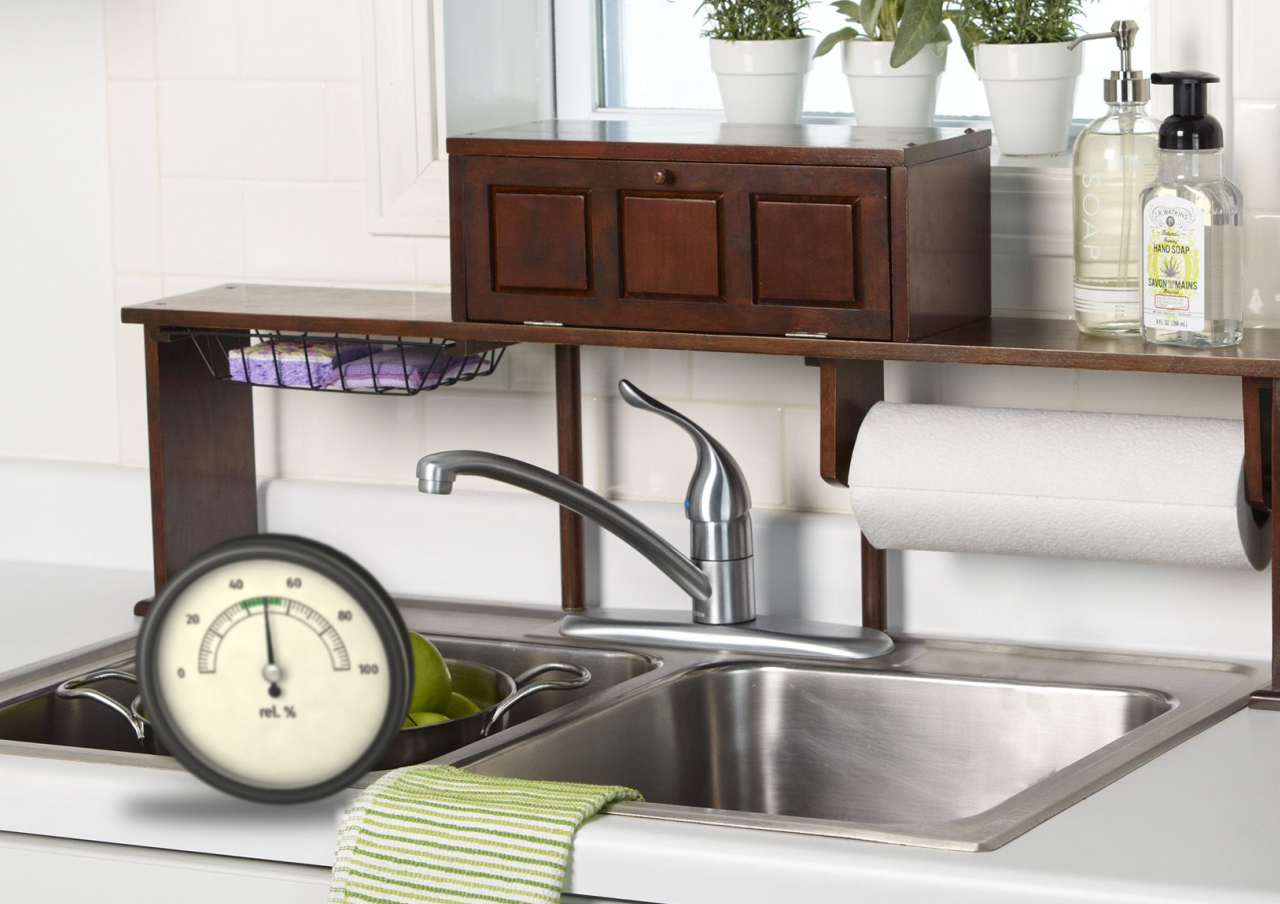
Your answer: 50 %
